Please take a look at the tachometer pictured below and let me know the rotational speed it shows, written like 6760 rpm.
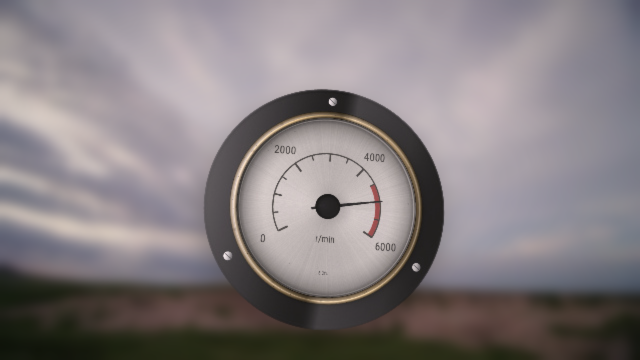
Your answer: 5000 rpm
